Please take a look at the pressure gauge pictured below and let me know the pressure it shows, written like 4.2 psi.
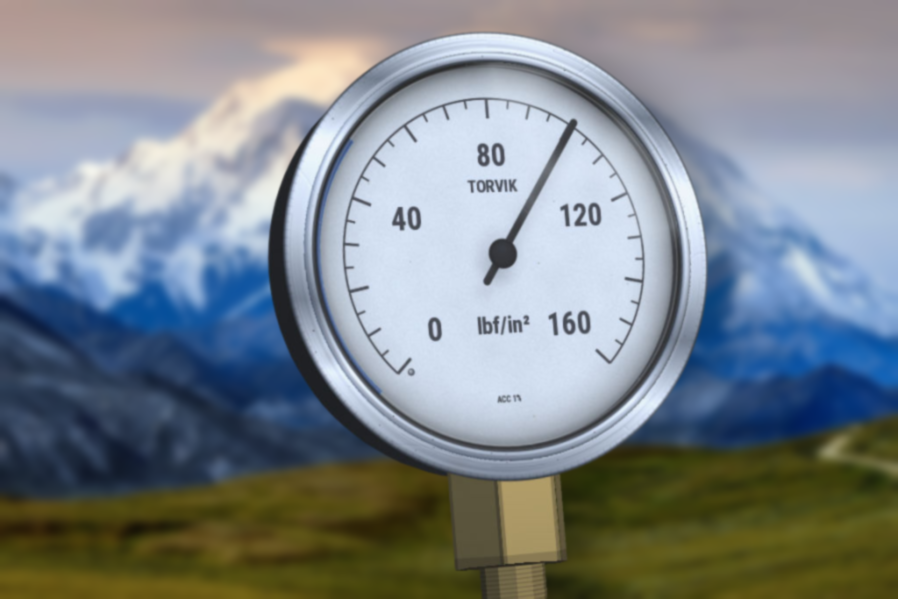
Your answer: 100 psi
